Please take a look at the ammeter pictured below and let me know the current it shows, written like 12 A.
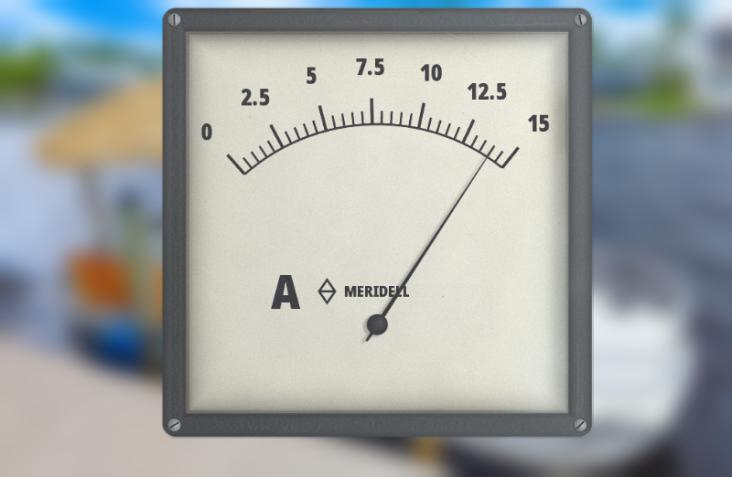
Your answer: 14 A
